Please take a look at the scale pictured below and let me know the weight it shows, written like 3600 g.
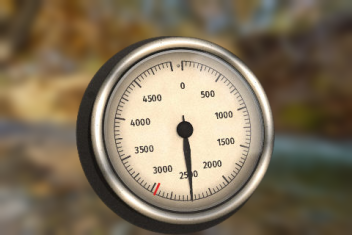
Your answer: 2500 g
